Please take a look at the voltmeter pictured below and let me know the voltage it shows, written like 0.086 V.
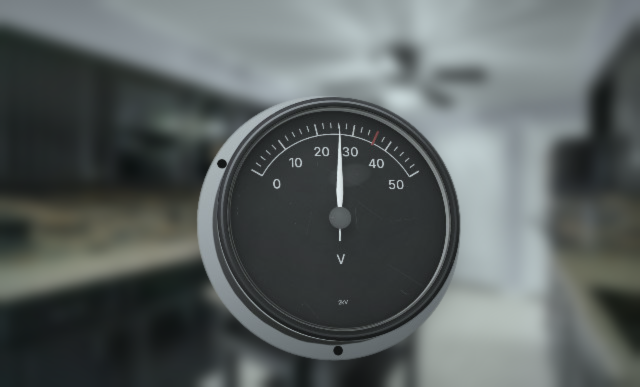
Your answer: 26 V
